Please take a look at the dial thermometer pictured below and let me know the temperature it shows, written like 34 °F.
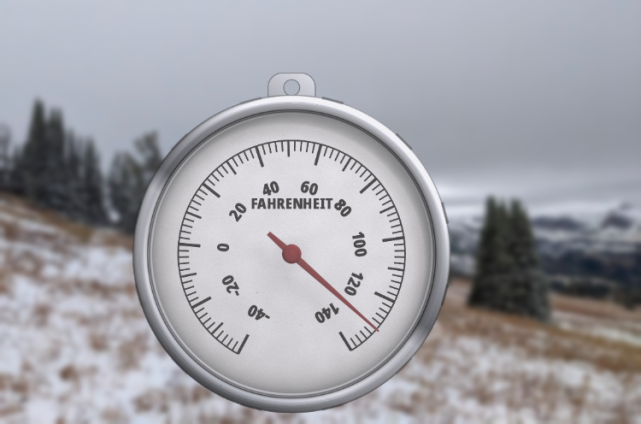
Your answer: 130 °F
